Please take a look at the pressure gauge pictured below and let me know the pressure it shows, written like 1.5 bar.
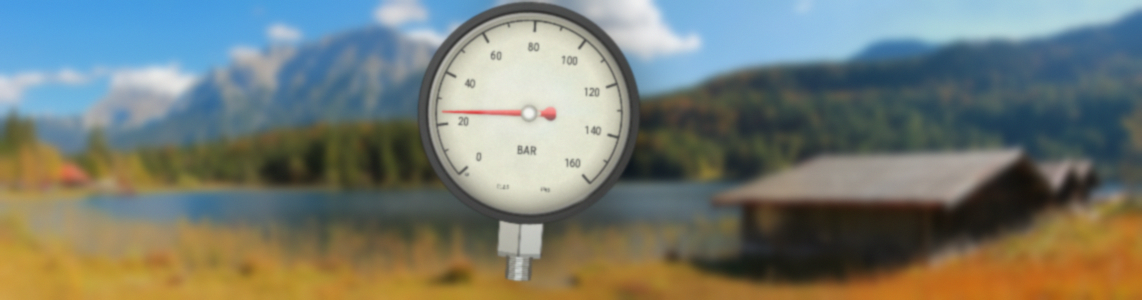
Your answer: 25 bar
